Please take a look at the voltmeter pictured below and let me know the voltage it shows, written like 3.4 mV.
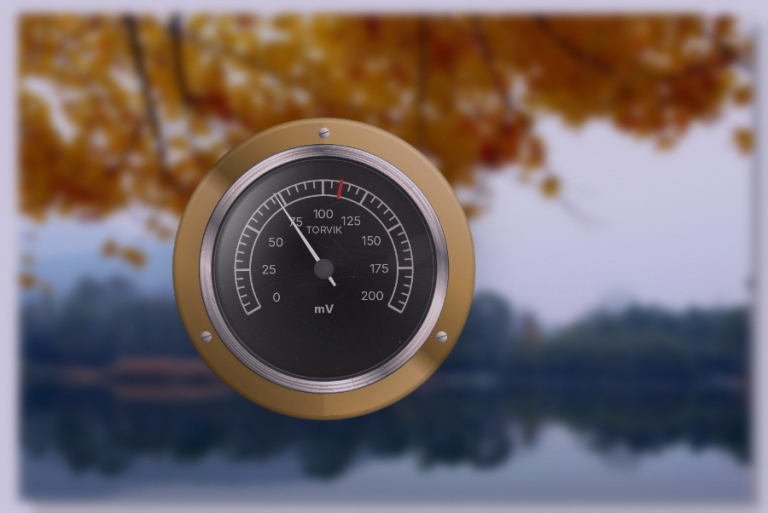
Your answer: 72.5 mV
